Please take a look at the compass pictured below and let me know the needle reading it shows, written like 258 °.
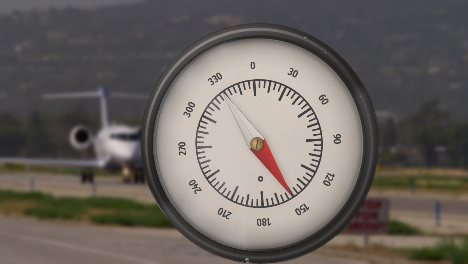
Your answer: 150 °
